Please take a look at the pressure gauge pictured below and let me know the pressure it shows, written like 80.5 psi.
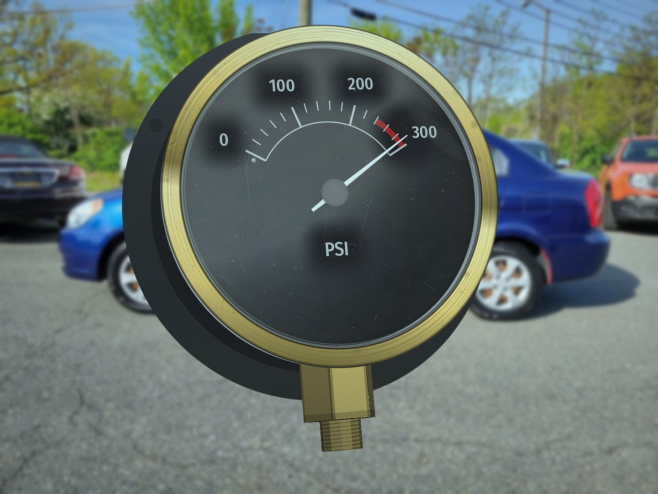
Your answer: 290 psi
